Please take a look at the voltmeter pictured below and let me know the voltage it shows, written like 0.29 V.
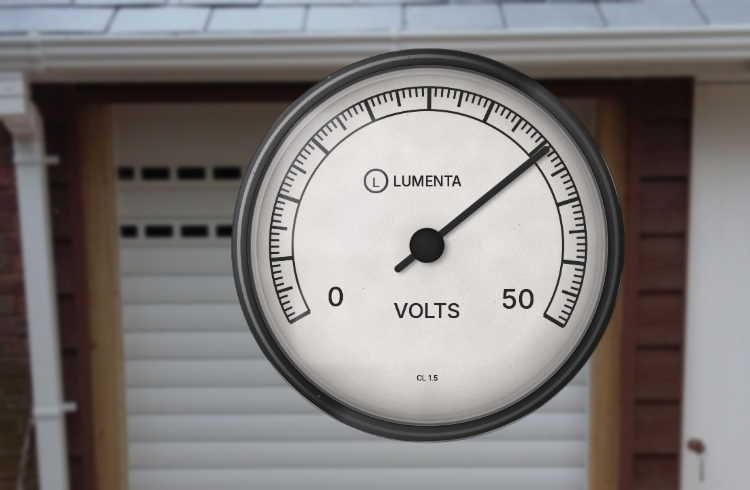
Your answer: 35.5 V
